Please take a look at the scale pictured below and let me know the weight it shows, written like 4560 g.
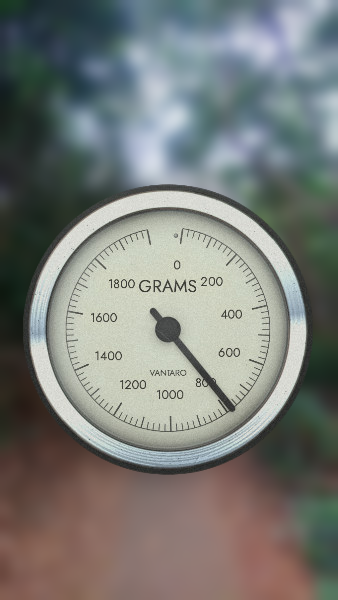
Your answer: 780 g
